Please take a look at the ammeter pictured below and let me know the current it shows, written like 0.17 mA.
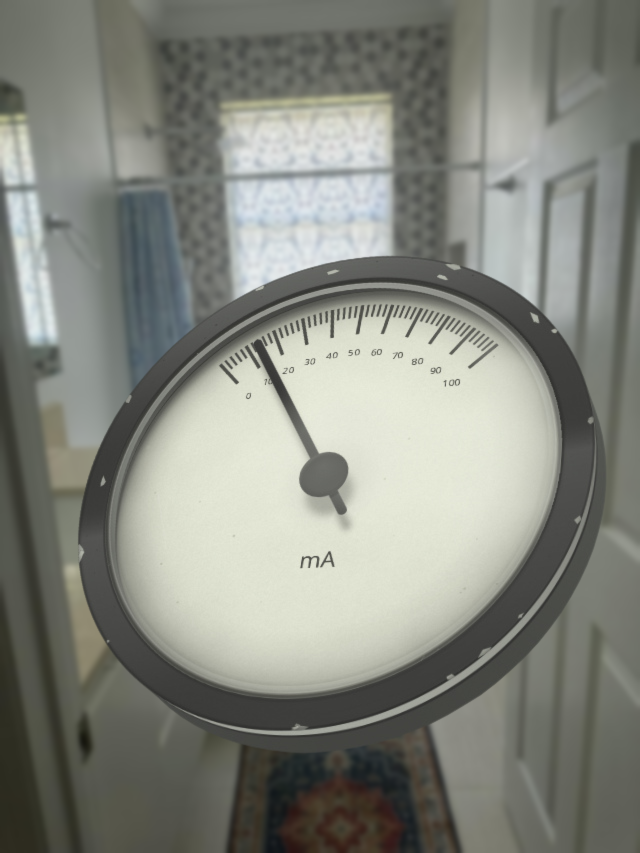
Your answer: 14 mA
